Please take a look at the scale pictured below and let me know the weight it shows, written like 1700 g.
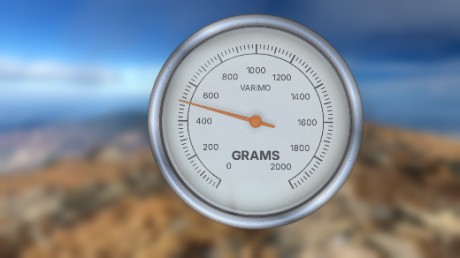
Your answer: 500 g
